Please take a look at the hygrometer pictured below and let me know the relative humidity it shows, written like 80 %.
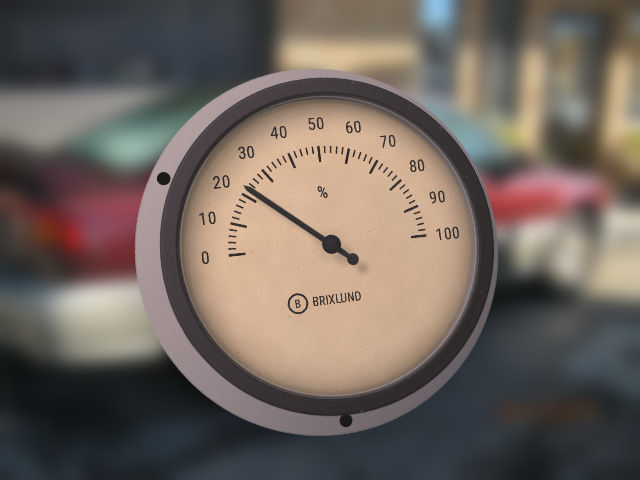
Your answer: 22 %
